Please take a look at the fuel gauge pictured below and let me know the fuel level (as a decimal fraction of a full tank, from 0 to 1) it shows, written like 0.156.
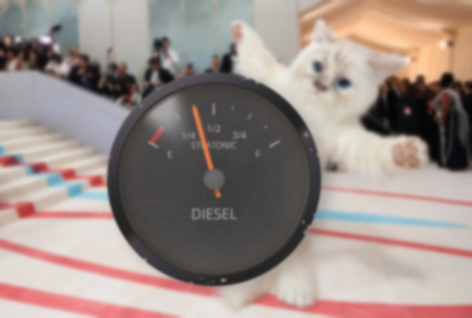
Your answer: 0.375
